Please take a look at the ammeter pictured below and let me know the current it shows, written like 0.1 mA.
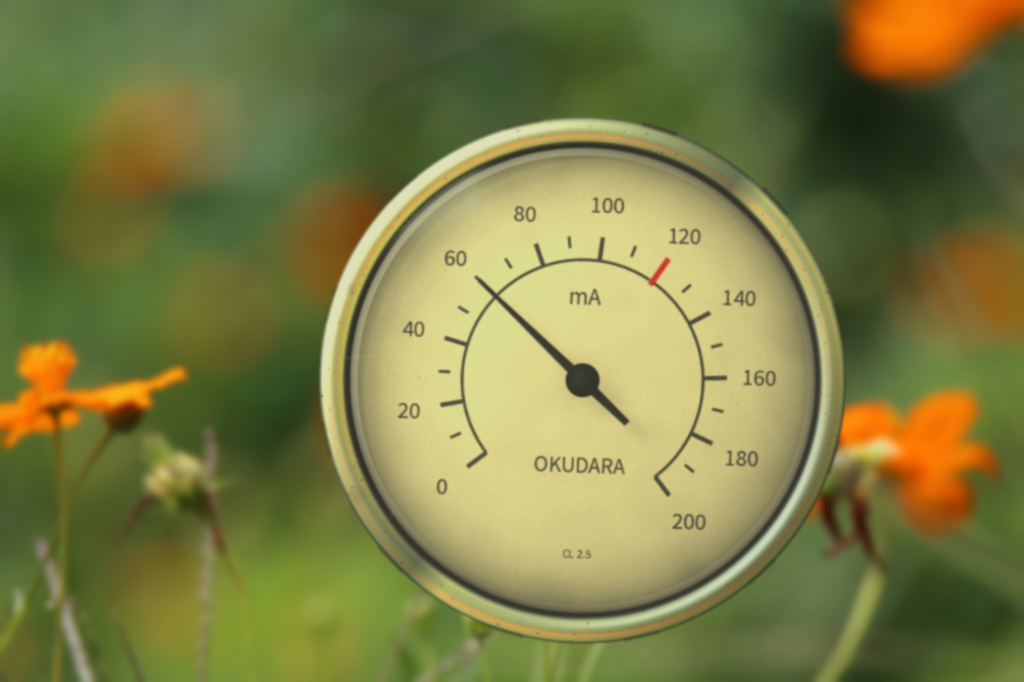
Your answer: 60 mA
